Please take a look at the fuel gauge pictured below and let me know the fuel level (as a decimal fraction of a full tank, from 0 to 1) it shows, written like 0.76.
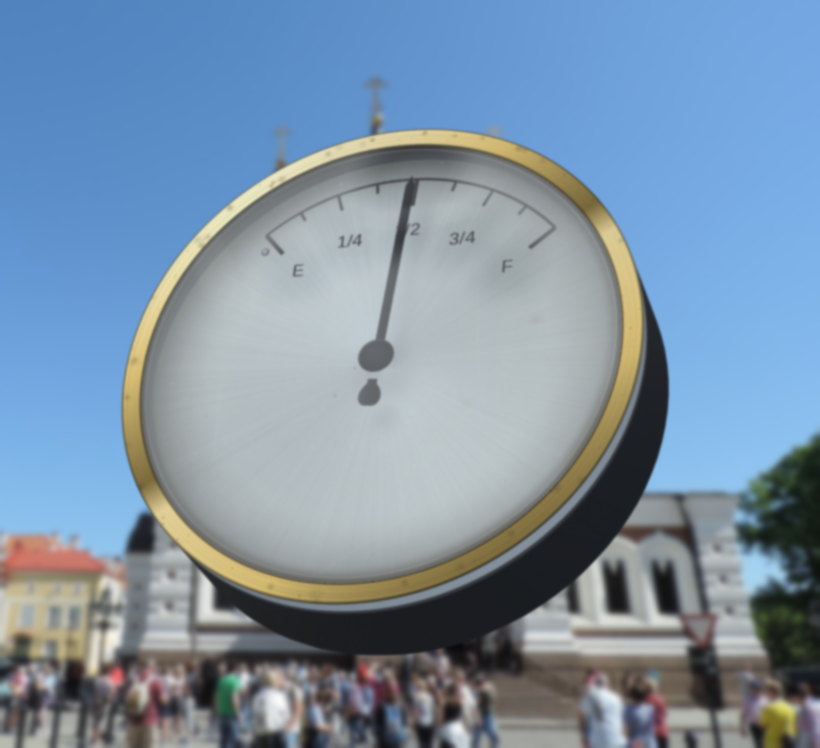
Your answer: 0.5
